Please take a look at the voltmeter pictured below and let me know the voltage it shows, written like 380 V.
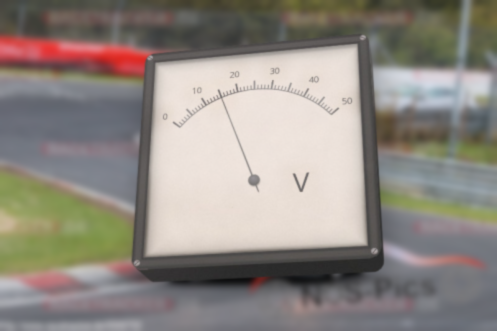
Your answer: 15 V
